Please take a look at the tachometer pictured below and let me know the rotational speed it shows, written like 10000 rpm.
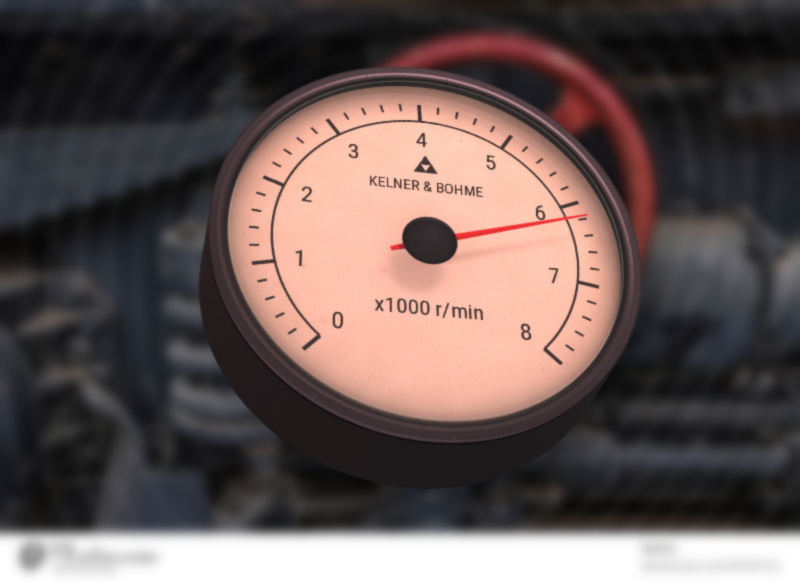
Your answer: 6200 rpm
